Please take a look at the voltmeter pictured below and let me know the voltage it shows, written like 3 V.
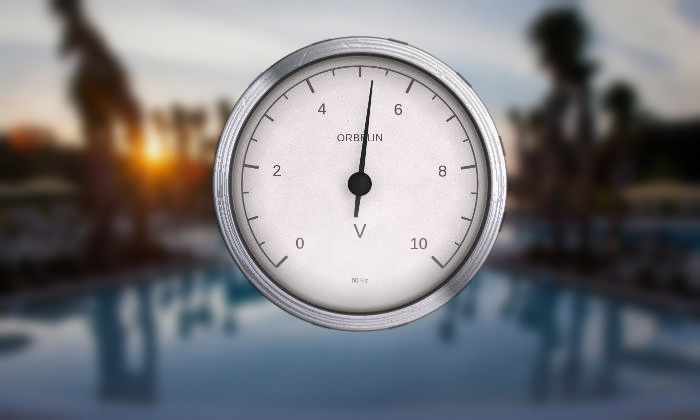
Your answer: 5.25 V
